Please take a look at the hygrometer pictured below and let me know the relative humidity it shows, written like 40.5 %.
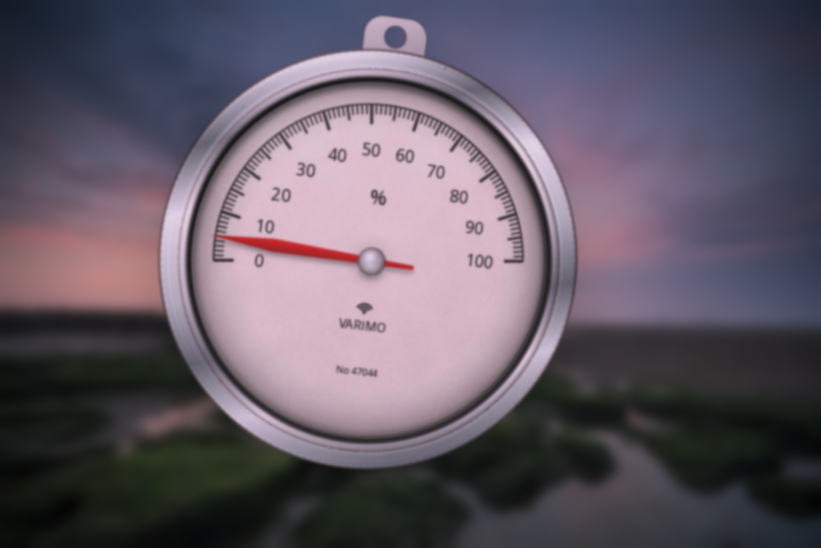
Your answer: 5 %
